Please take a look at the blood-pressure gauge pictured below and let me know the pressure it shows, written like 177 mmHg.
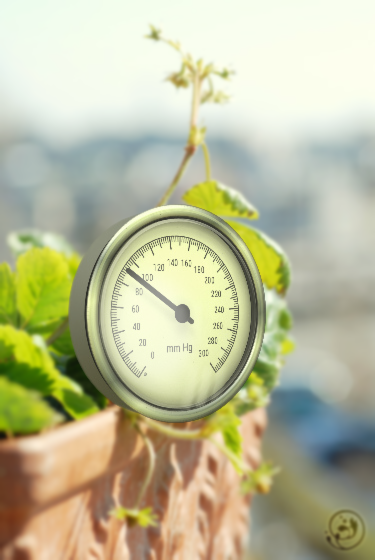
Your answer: 90 mmHg
